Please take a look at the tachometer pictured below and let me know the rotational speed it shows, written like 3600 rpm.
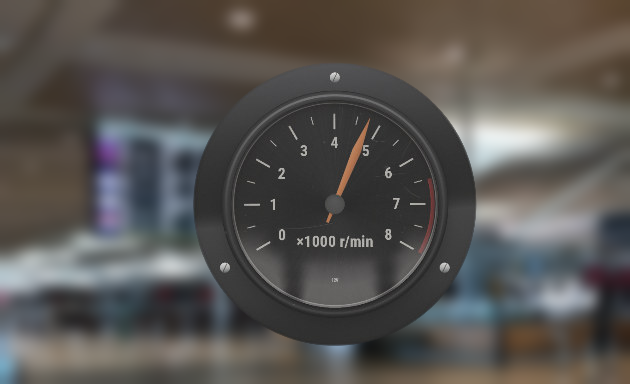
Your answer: 4750 rpm
